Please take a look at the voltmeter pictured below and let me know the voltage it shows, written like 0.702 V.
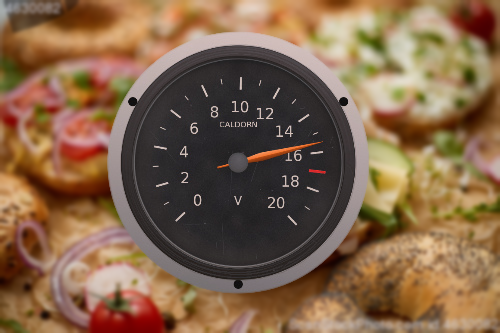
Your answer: 15.5 V
